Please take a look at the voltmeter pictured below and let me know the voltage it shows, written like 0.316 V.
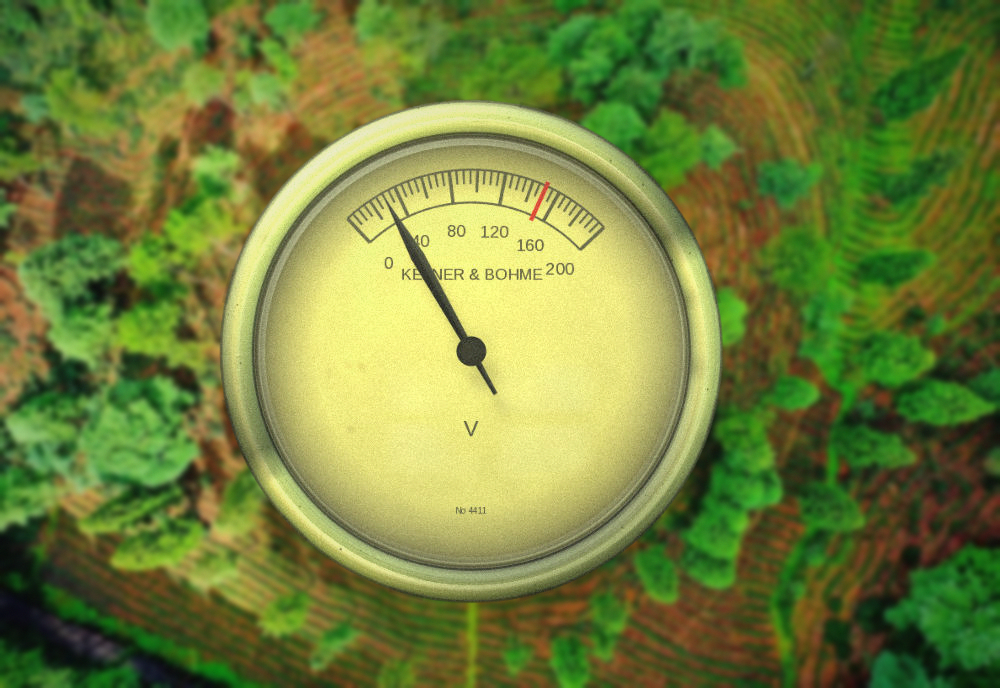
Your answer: 30 V
